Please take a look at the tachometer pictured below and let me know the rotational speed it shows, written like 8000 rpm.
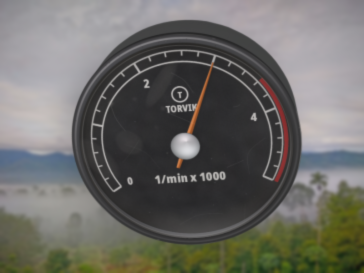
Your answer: 3000 rpm
